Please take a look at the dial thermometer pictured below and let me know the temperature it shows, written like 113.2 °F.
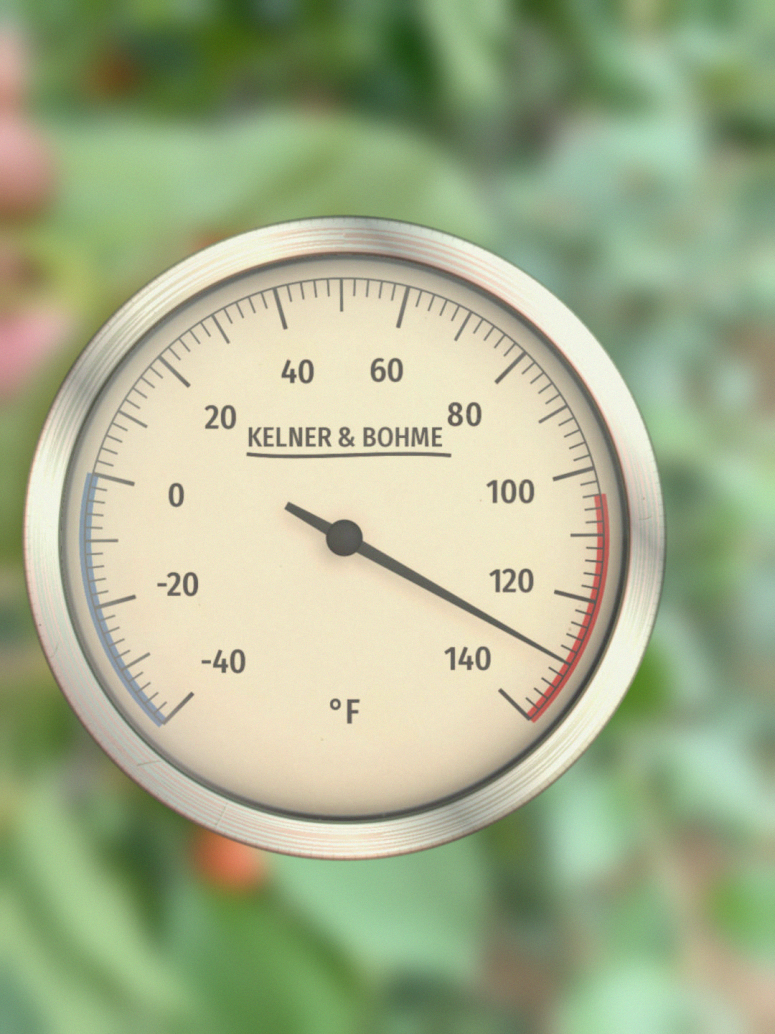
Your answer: 130 °F
